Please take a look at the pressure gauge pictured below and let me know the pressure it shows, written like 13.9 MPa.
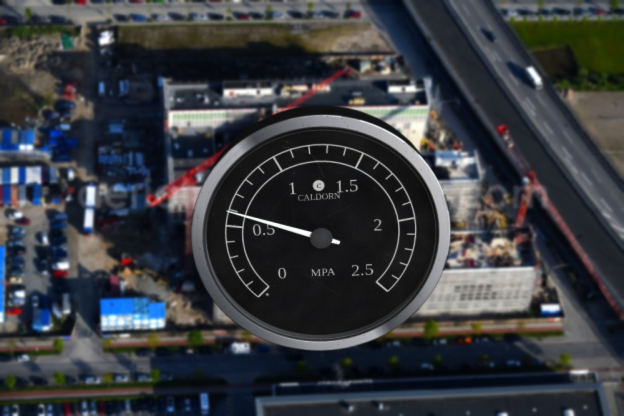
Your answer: 0.6 MPa
